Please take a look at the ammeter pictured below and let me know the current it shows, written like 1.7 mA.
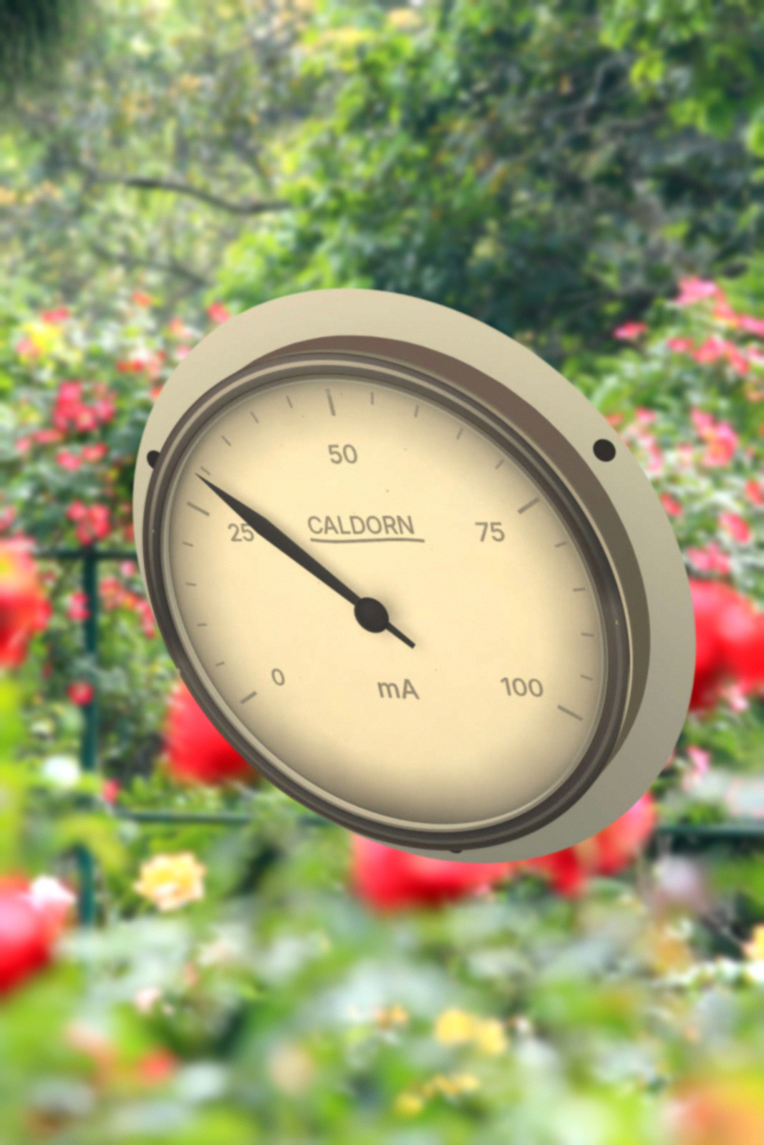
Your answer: 30 mA
